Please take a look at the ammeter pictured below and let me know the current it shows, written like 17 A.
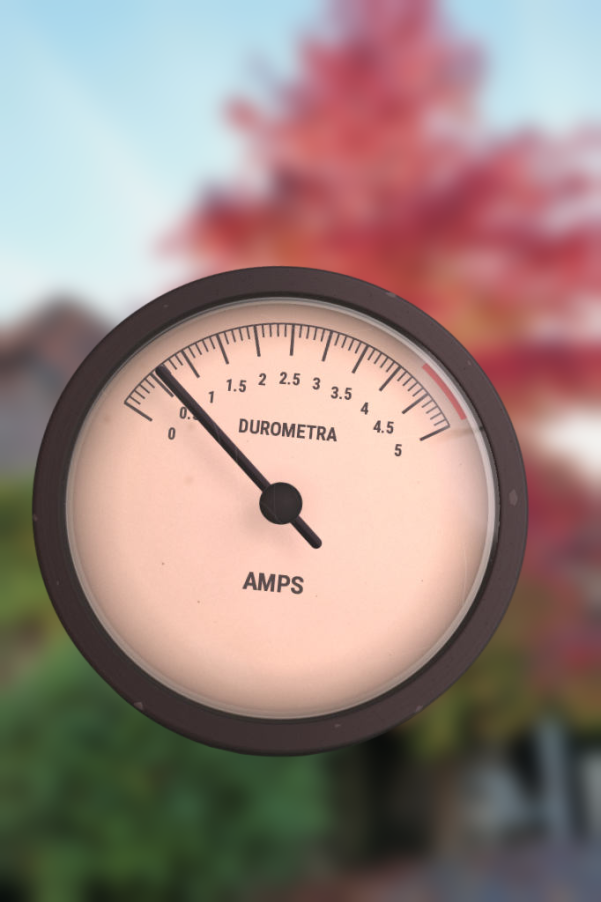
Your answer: 0.6 A
